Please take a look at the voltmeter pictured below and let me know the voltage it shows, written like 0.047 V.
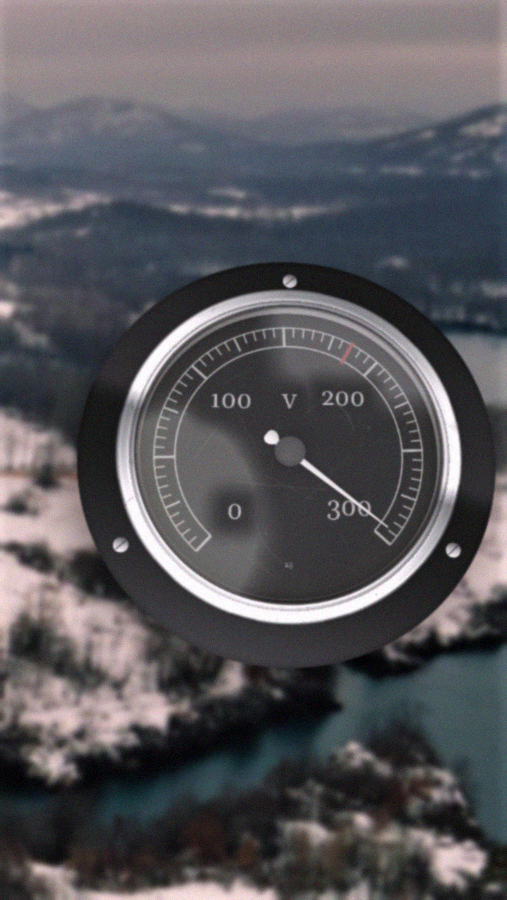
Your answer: 295 V
